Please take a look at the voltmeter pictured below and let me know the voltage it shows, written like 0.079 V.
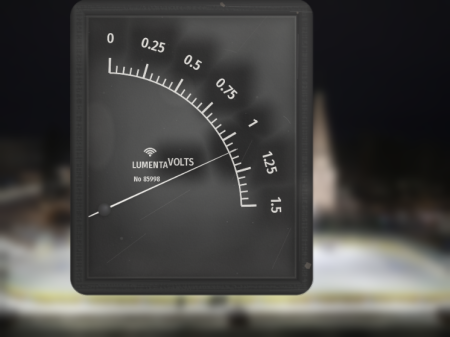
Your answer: 1.1 V
